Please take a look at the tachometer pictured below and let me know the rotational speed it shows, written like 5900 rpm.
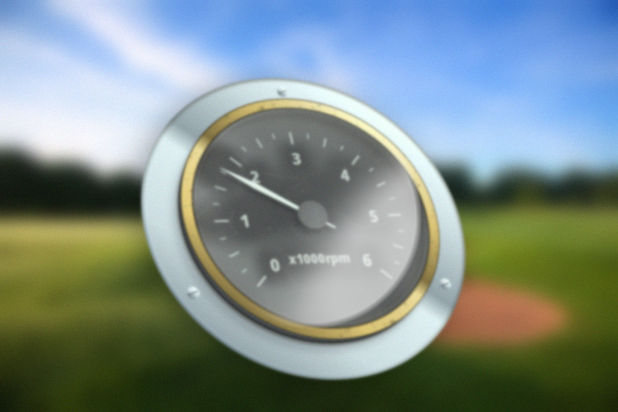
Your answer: 1750 rpm
